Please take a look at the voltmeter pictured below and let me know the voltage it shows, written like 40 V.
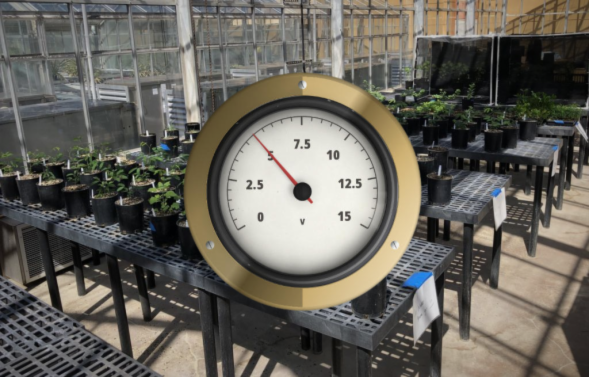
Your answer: 5 V
